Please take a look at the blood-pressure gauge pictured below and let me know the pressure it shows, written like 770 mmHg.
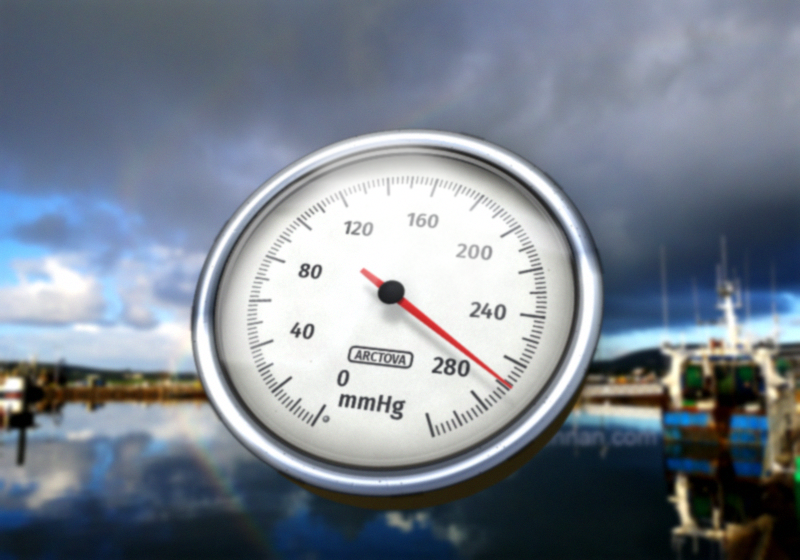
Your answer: 270 mmHg
